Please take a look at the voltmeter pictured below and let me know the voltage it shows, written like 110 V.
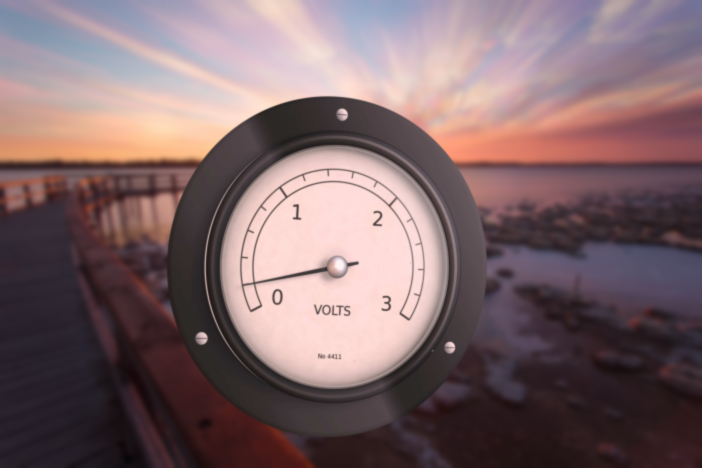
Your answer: 0.2 V
